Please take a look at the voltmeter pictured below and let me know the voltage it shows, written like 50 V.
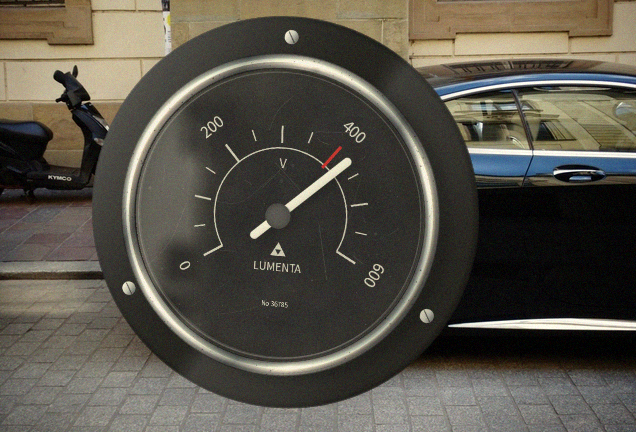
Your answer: 425 V
